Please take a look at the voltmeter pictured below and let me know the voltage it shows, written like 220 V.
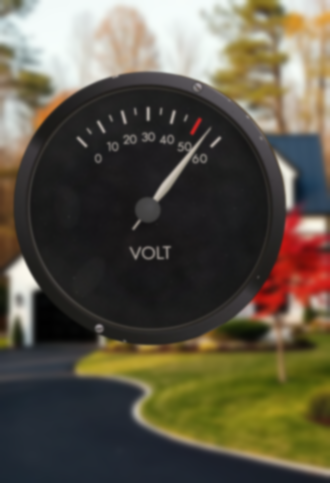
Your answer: 55 V
